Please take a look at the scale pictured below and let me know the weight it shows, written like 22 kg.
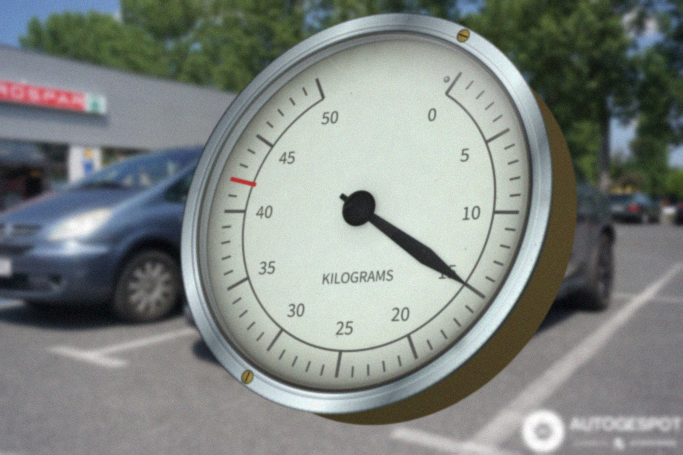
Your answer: 15 kg
